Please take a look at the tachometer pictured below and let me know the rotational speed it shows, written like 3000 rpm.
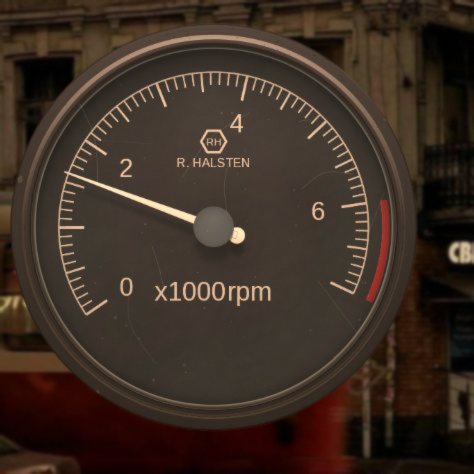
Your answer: 1600 rpm
